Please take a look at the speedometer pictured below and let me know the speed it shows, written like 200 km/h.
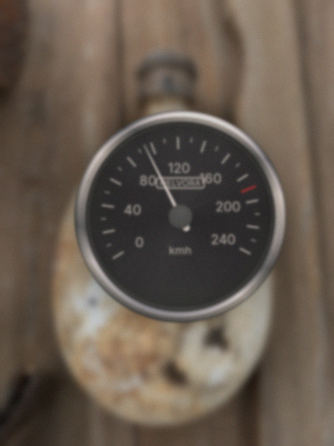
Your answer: 95 km/h
